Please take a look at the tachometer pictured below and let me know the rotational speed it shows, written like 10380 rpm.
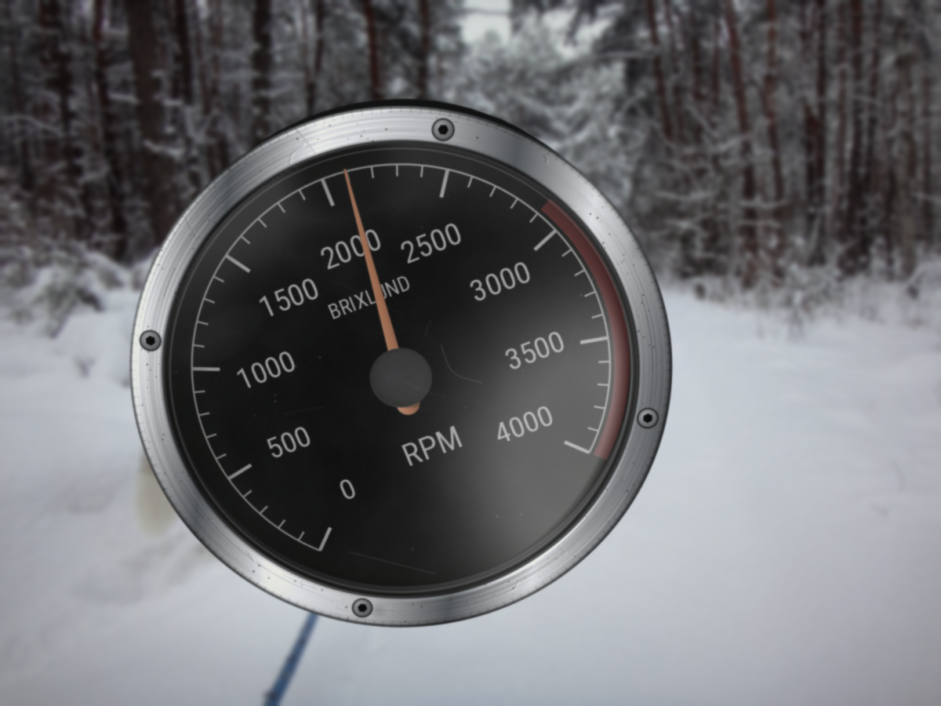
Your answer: 2100 rpm
